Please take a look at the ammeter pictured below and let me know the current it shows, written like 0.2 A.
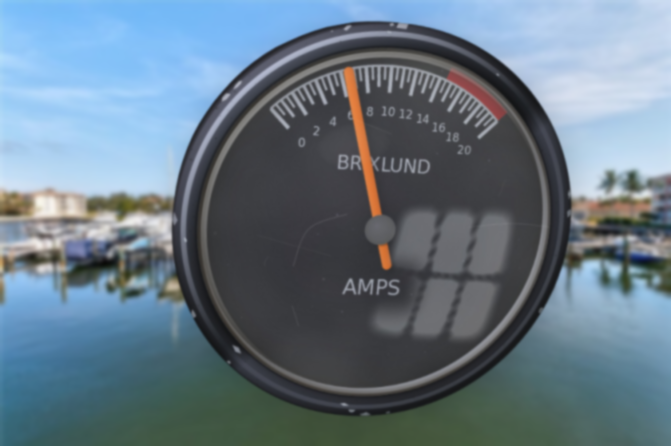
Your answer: 6.5 A
